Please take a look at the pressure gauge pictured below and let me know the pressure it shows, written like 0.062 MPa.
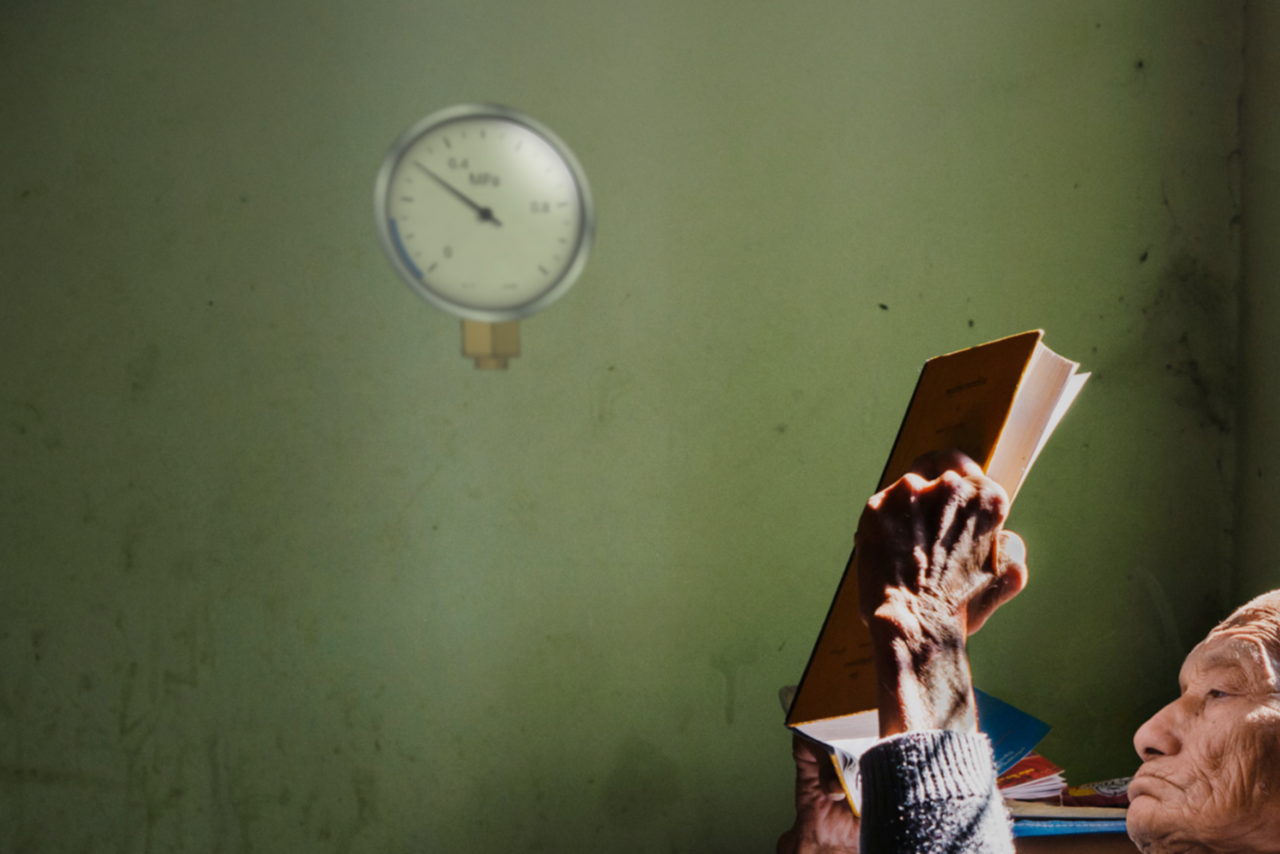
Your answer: 0.3 MPa
